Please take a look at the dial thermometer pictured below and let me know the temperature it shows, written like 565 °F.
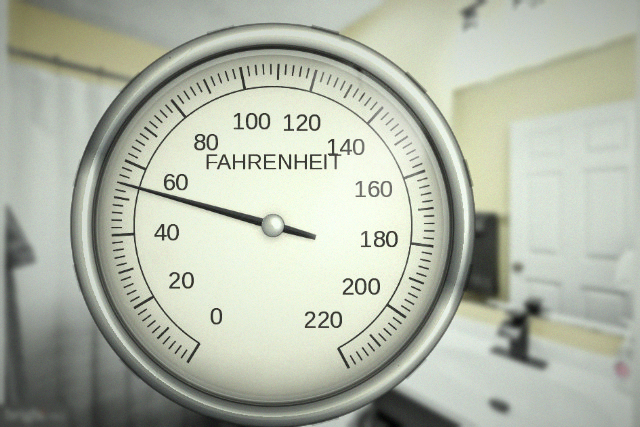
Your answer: 54 °F
